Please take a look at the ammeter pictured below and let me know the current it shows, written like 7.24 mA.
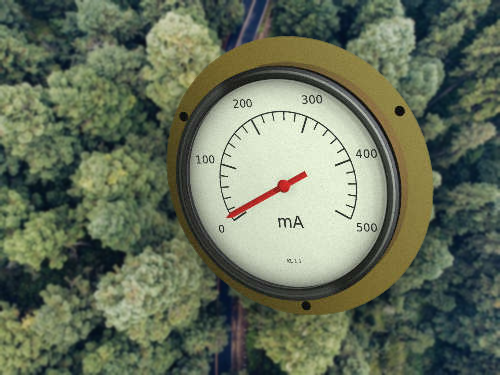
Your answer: 10 mA
